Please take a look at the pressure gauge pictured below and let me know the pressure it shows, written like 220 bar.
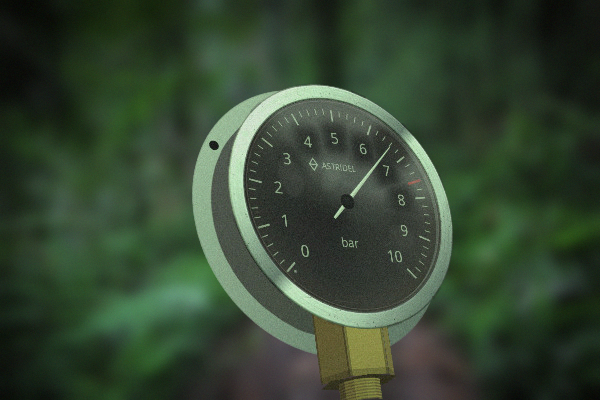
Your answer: 6.6 bar
